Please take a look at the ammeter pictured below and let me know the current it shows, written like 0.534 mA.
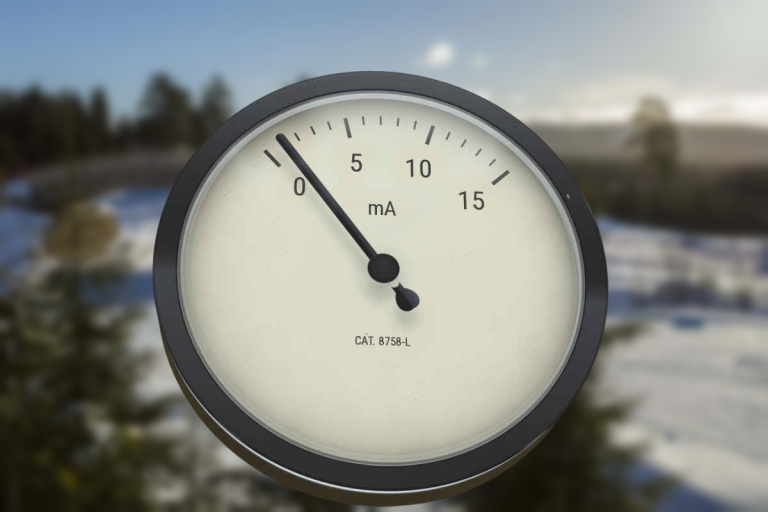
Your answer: 1 mA
